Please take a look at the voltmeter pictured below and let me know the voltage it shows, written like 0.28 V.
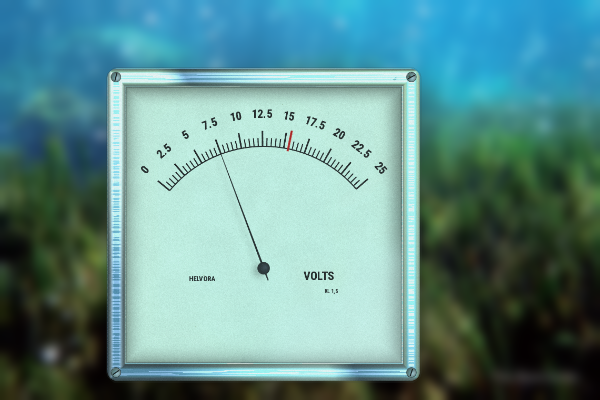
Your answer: 7.5 V
